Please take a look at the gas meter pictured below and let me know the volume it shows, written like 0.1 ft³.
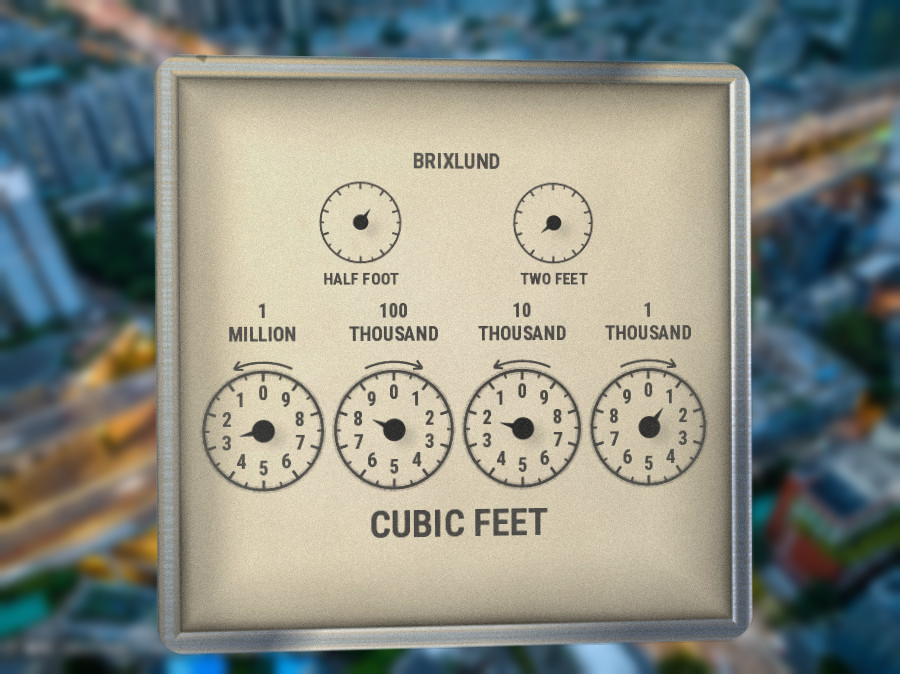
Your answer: 282100 ft³
